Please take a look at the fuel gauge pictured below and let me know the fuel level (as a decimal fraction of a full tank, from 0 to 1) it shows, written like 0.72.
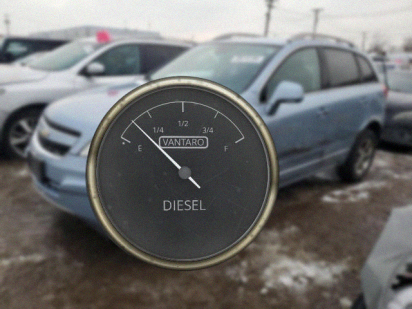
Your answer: 0.125
